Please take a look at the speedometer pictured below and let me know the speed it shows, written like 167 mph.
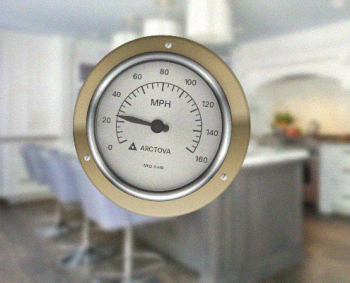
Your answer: 25 mph
